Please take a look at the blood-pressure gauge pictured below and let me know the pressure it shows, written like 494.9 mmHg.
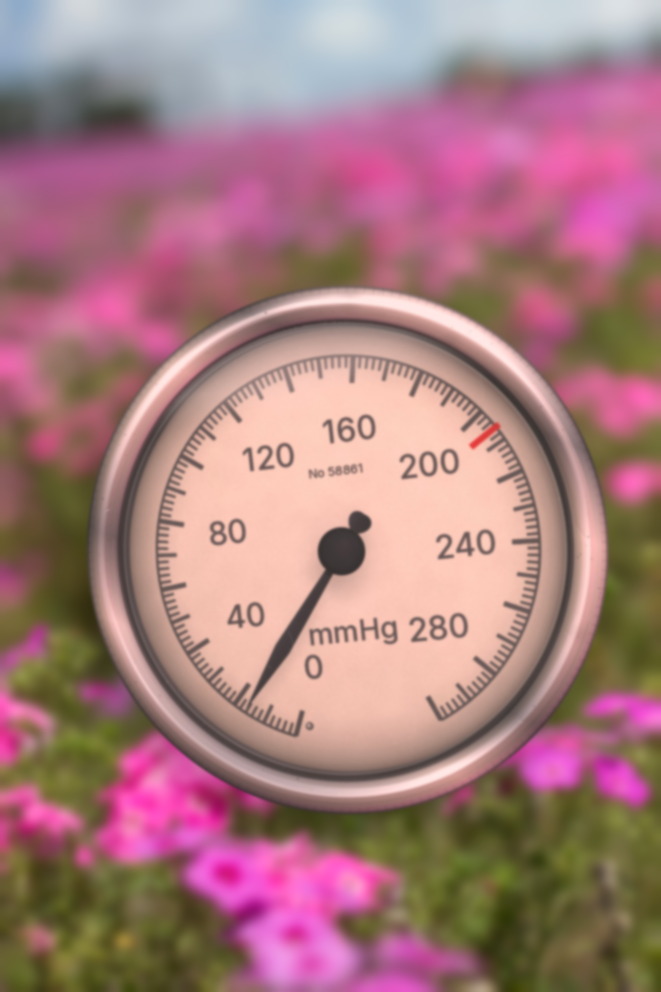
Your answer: 16 mmHg
